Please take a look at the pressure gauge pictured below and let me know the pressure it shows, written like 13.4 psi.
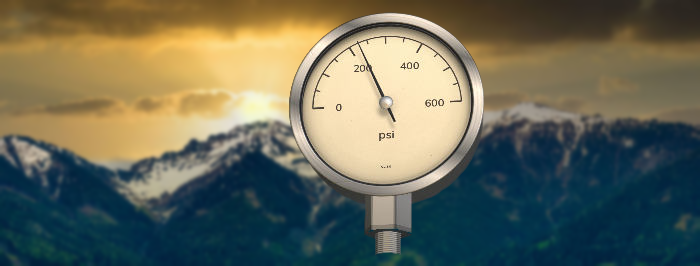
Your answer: 225 psi
